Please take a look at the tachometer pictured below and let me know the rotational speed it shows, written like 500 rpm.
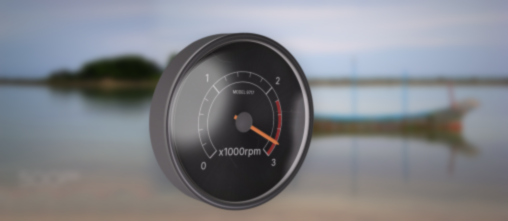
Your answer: 2800 rpm
